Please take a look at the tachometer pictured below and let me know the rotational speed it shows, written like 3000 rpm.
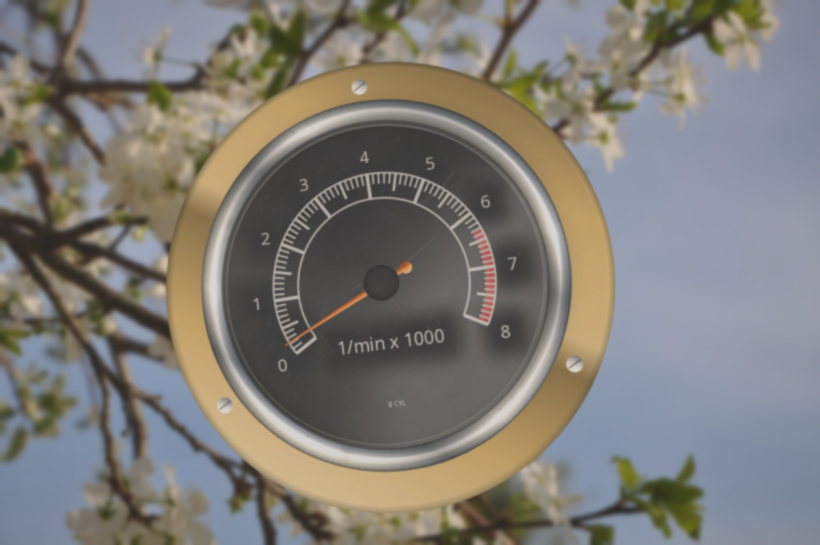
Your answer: 200 rpm
